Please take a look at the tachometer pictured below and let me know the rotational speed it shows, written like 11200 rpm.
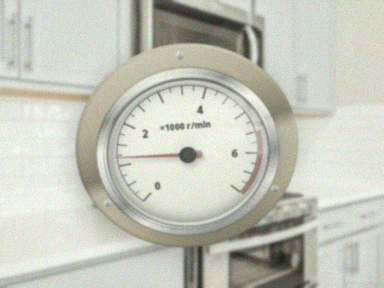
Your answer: 1250 rpm
